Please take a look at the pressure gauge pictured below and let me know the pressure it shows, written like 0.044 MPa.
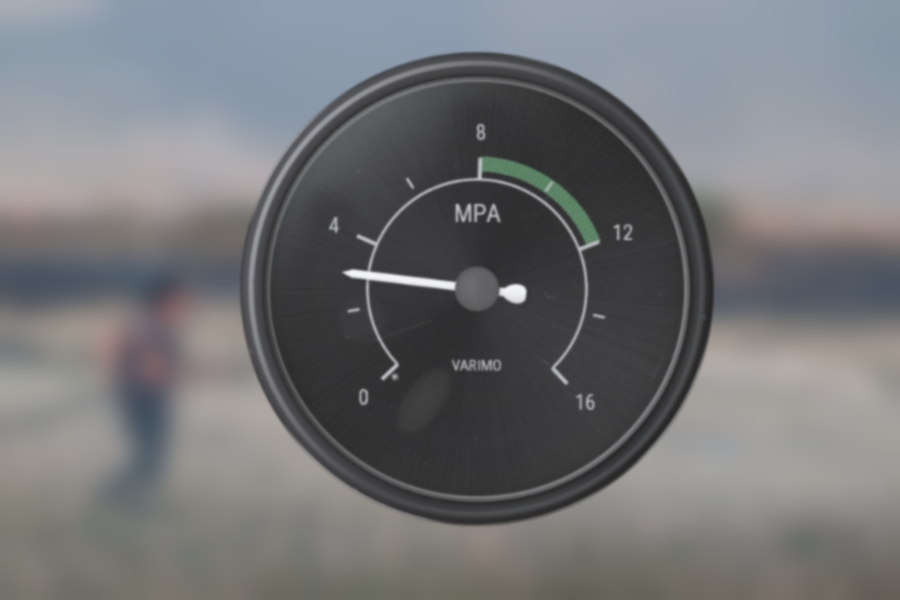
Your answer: 3 MPa
